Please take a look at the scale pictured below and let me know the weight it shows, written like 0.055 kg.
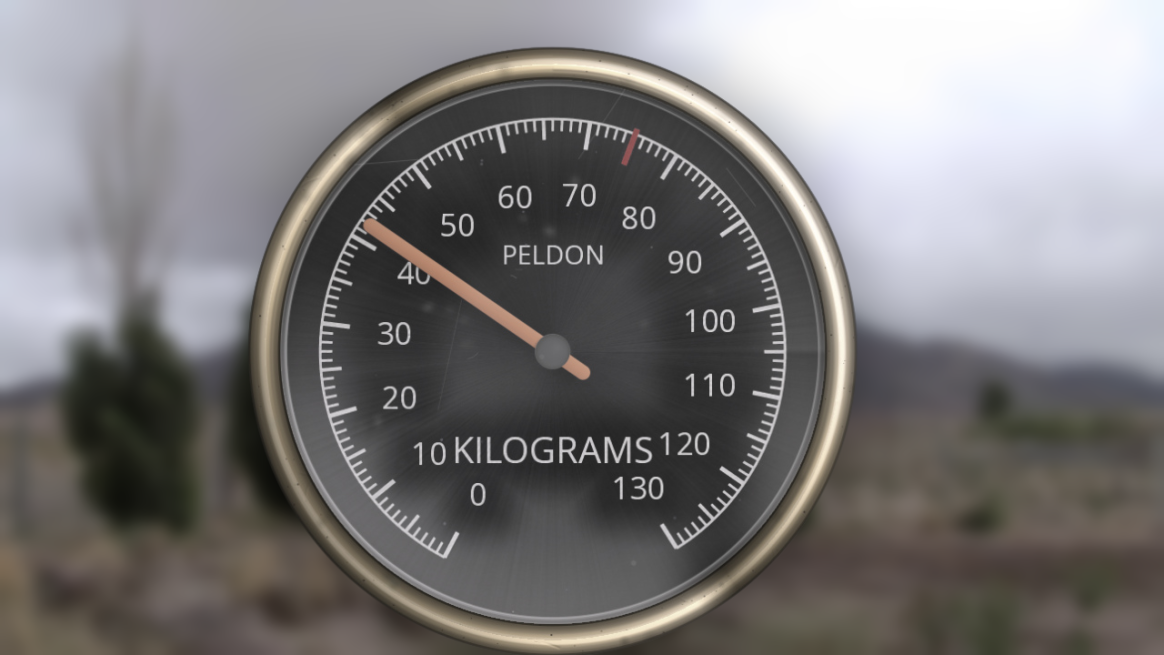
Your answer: 42 kg
